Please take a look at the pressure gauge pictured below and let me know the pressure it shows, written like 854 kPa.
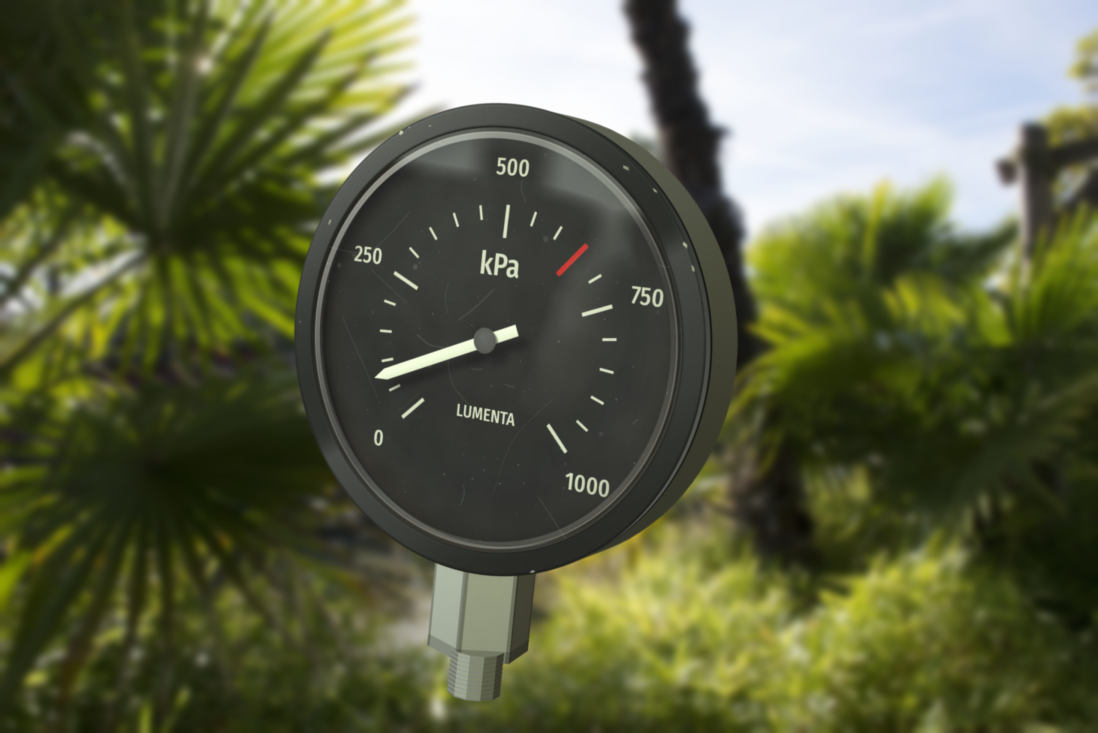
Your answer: 75 kPa
